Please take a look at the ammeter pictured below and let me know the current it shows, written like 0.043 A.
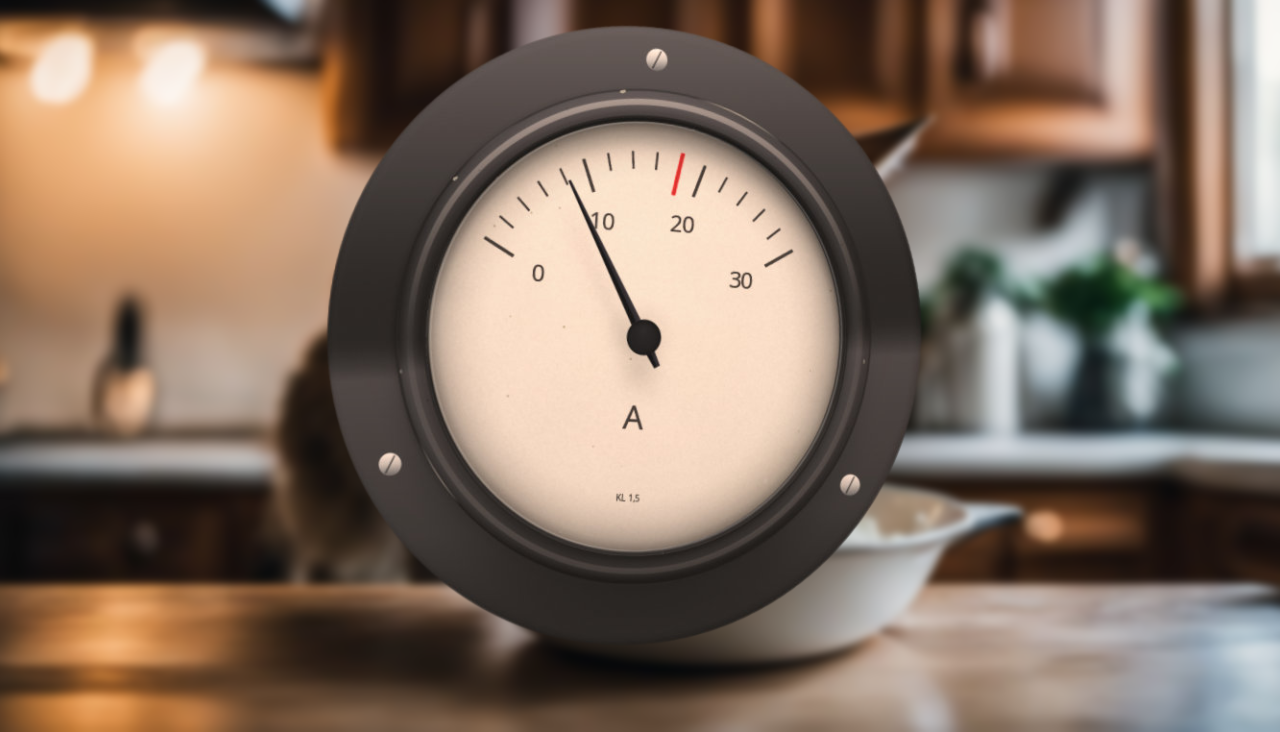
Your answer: 8 A
